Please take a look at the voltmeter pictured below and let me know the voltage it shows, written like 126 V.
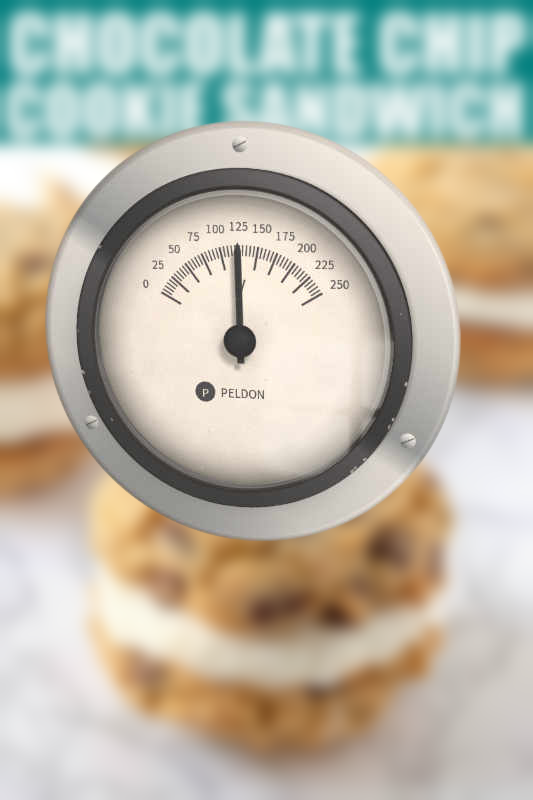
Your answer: 125 V
